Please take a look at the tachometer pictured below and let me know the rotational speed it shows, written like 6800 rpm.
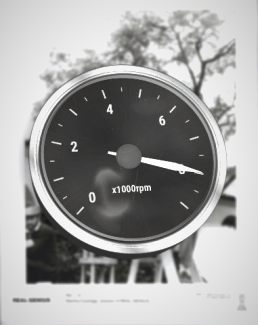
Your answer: 8000 rpm
